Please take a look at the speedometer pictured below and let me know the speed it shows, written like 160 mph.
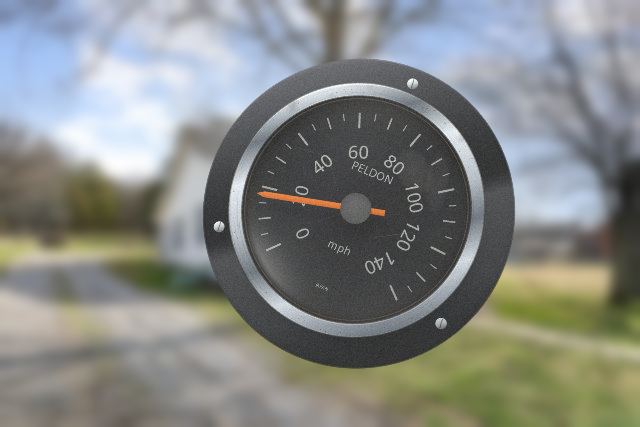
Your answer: 17.5 mph
